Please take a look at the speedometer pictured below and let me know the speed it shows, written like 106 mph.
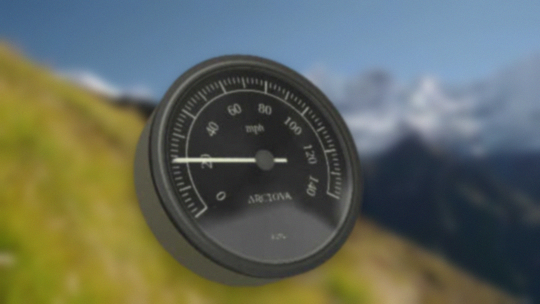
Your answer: 20 mph
